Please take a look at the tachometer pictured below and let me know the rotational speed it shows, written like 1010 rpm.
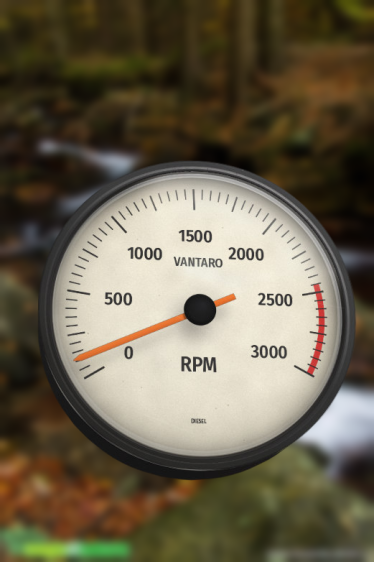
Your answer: 100 rpm
